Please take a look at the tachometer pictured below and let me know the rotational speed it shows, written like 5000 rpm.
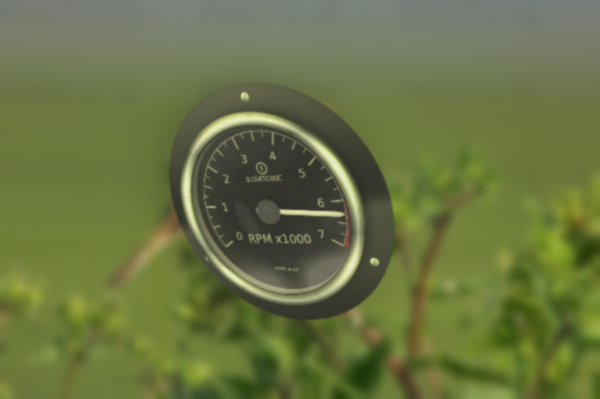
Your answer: 6250 rpm
